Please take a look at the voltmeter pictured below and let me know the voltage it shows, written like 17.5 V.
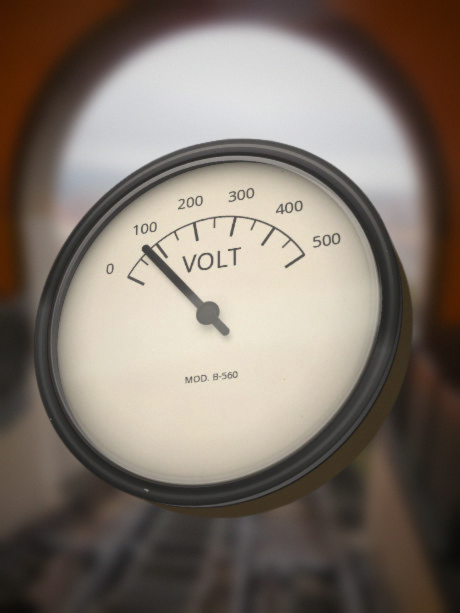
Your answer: 75 V
